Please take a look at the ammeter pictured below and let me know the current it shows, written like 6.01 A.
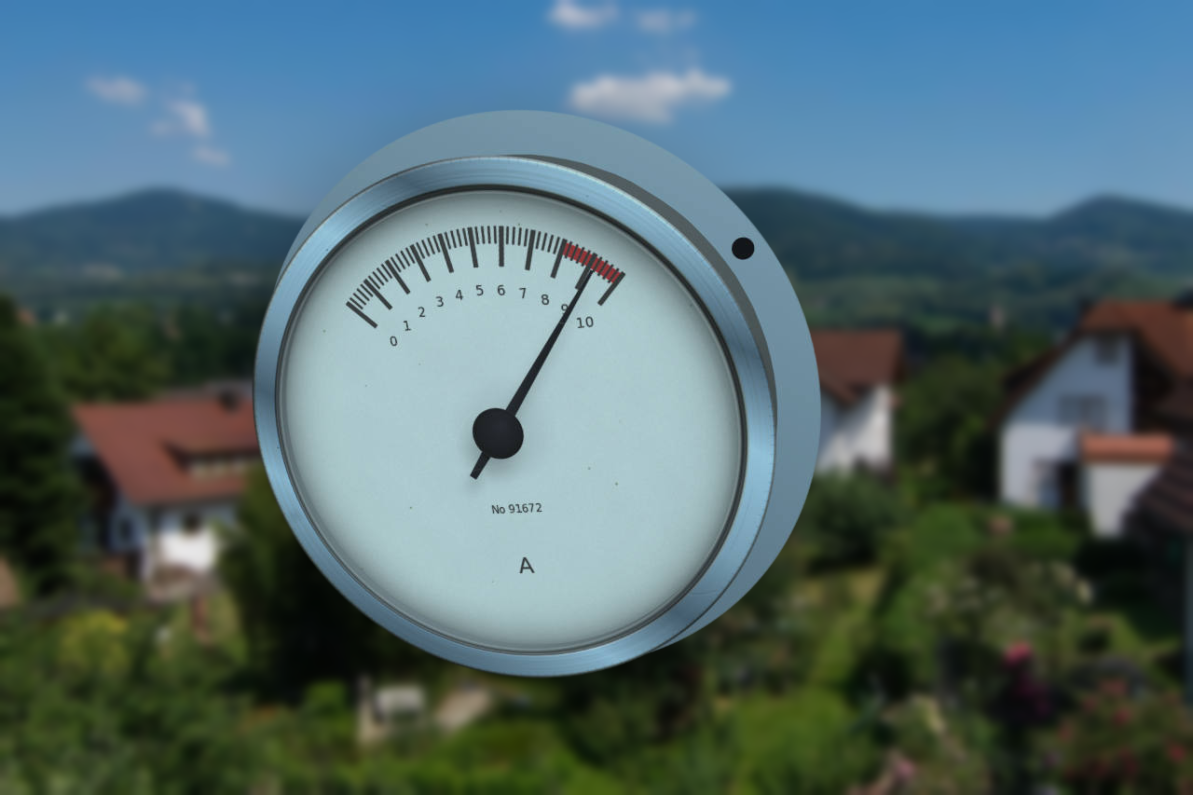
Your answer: 9.2 A
